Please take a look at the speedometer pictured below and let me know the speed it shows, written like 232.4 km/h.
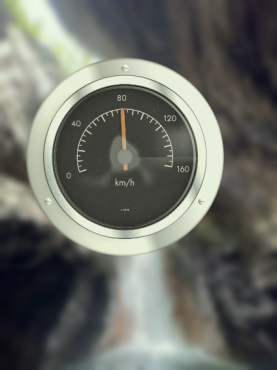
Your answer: 80 km/h
